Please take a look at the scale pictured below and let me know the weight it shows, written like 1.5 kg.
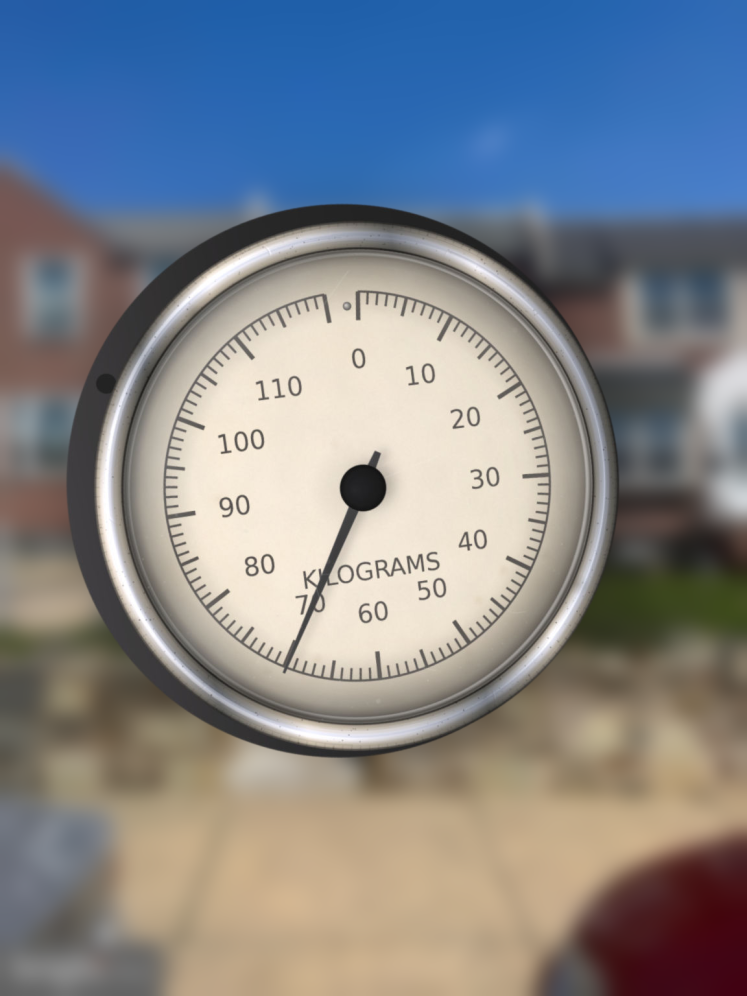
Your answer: 70 kg
